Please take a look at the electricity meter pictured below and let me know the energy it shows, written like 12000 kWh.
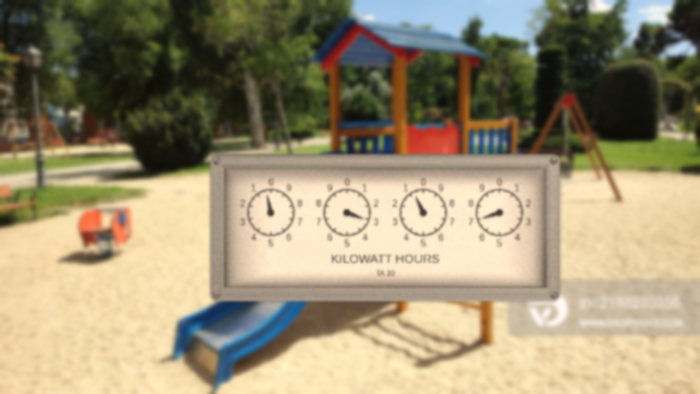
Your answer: 307 kWh
